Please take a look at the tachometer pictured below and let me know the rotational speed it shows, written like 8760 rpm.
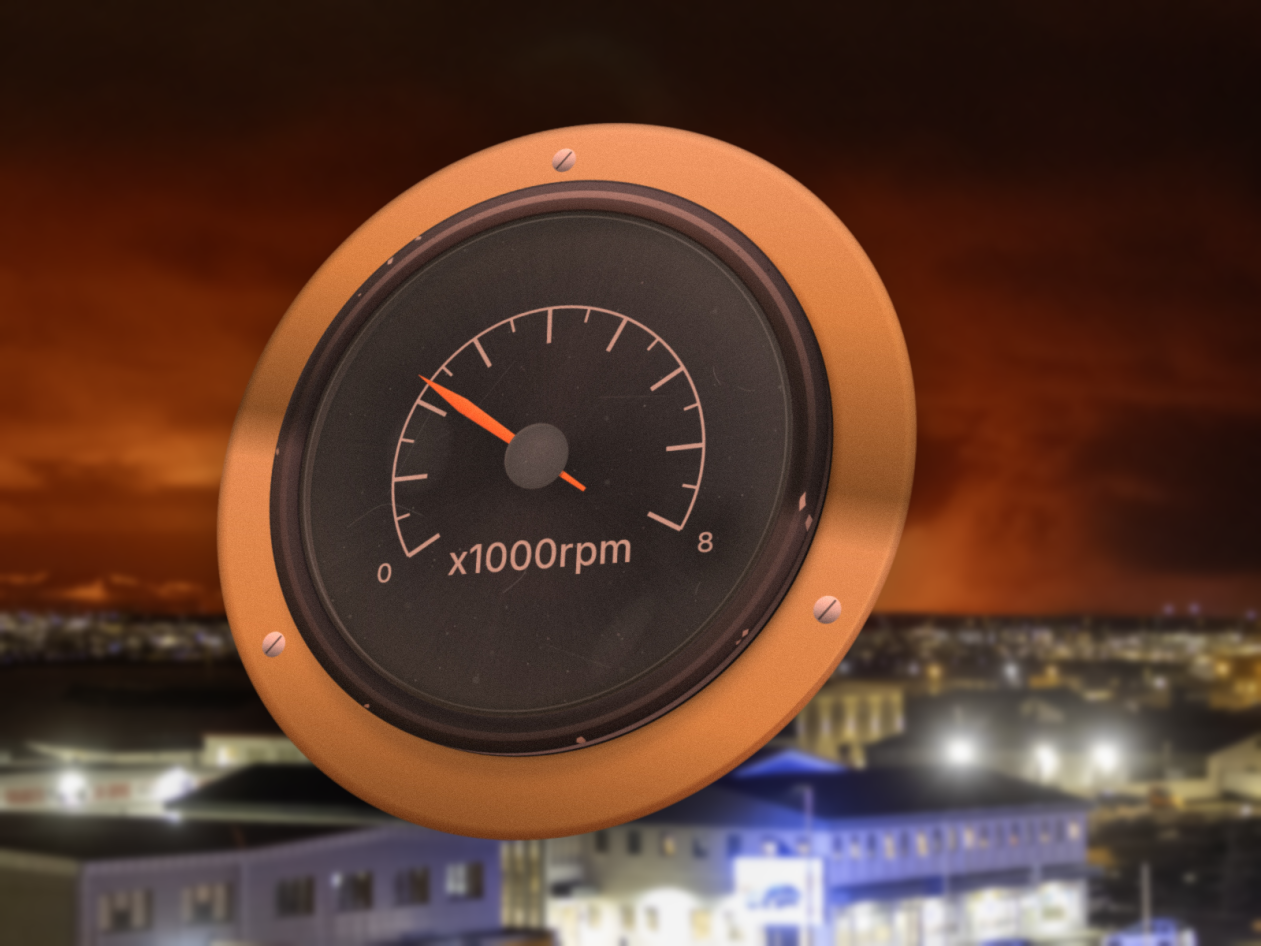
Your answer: 2250 rpm
